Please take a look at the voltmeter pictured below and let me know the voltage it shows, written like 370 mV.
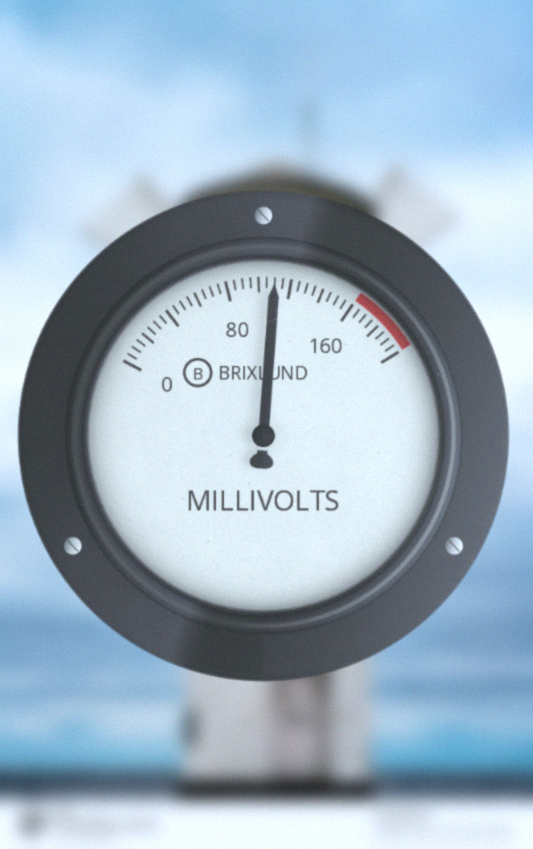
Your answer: 110 mV
